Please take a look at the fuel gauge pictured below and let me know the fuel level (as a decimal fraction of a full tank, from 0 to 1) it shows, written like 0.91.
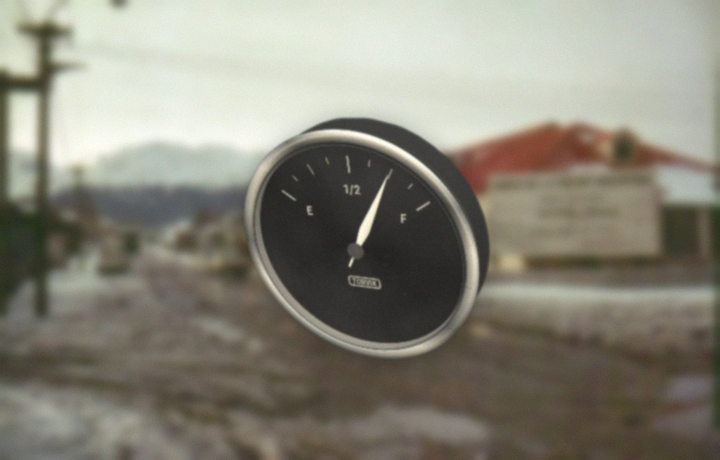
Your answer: 0.75
